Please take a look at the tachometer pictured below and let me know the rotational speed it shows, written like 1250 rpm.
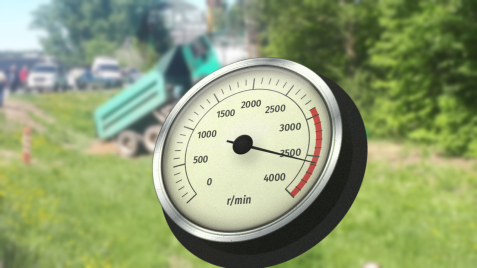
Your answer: 3600 rpm
